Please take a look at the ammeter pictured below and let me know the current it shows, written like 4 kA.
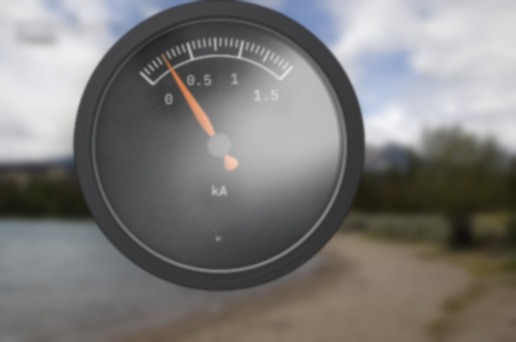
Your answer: 0.25 kA
